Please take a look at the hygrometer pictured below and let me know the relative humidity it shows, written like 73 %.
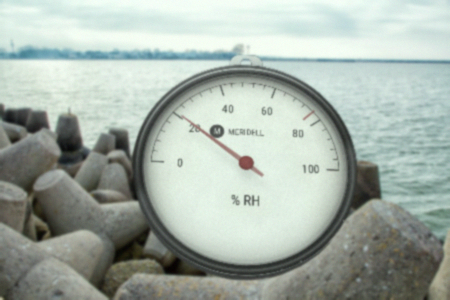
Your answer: 20 %
